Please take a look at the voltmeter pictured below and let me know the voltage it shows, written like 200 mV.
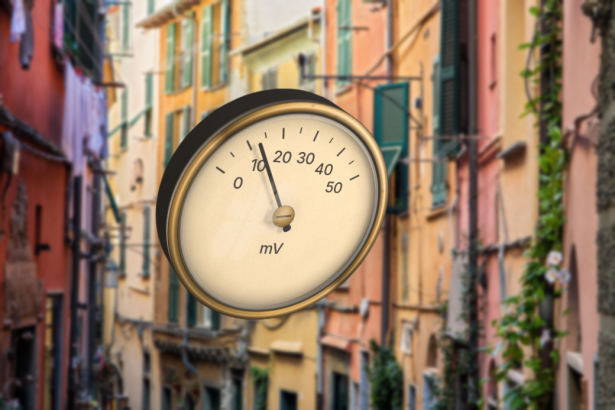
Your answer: 12.5 mV
